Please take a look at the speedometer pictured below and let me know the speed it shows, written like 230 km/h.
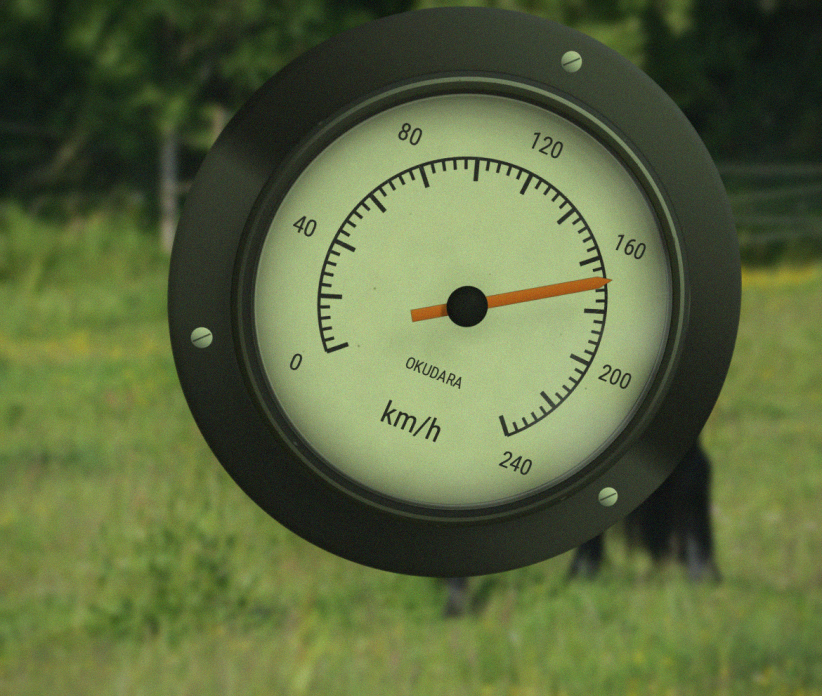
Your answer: 168 km/h
